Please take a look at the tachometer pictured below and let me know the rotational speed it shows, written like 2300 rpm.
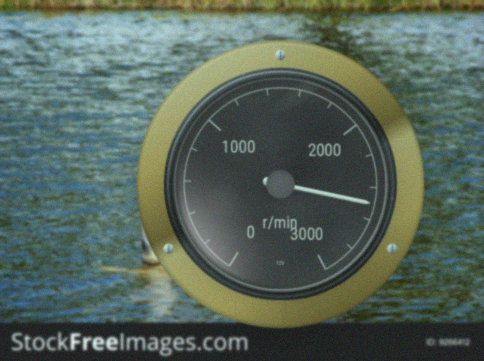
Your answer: 2500 rpm
